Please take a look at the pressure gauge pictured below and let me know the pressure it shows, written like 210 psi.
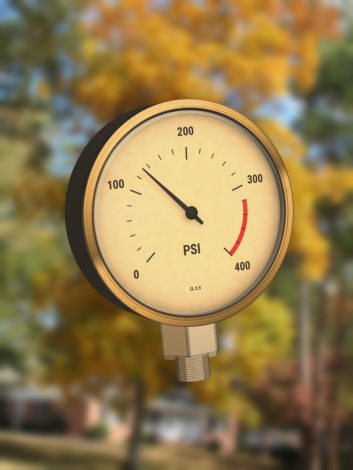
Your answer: 130 psi
